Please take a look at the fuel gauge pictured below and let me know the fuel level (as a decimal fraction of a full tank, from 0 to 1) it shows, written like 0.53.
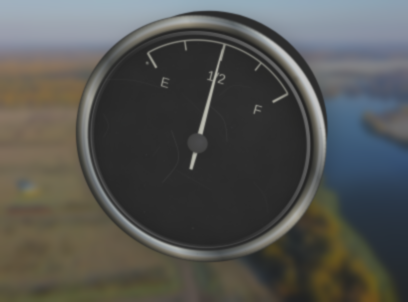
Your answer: 0.5
